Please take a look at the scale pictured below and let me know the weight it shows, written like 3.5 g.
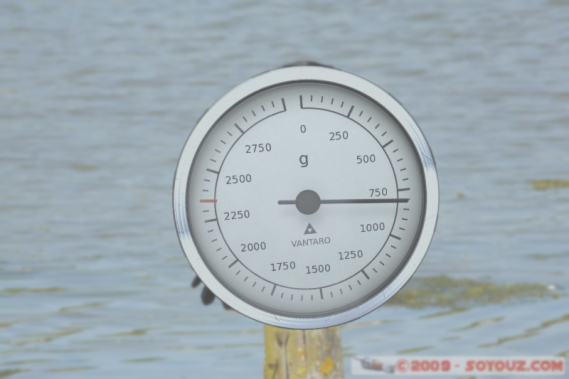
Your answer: 800 g
